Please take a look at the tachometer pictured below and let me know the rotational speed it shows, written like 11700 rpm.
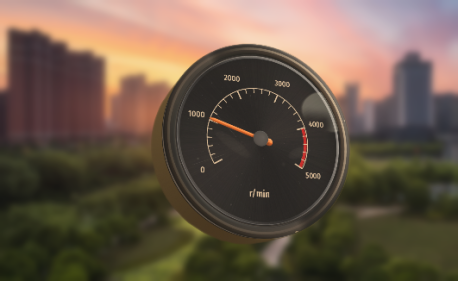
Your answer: 1000 rpm
